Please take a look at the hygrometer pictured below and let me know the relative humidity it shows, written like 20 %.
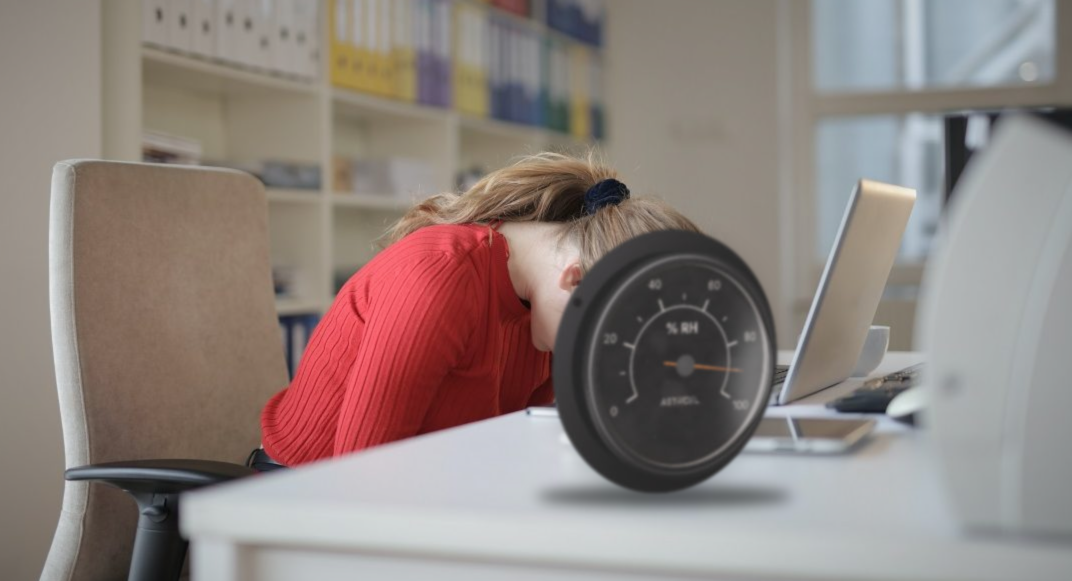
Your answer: 90 %
